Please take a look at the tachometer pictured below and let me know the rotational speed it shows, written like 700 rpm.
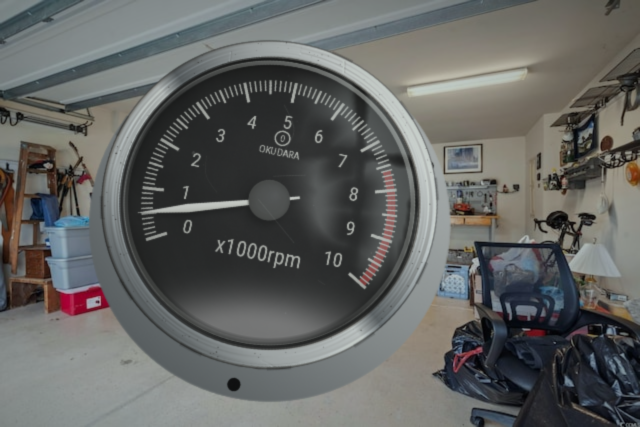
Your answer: 500 rpm
